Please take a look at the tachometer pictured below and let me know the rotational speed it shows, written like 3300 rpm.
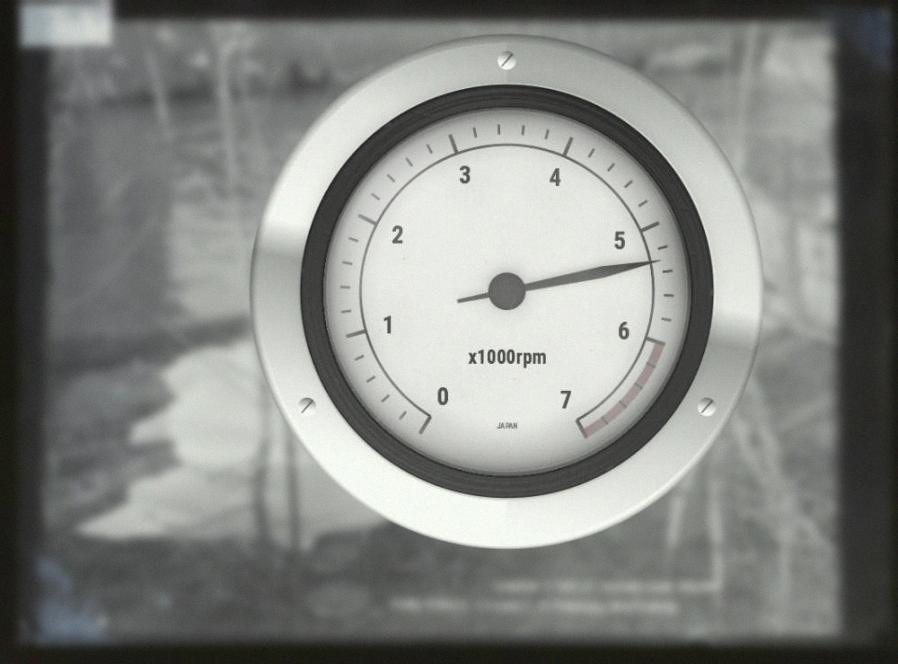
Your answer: 5300 rpm
